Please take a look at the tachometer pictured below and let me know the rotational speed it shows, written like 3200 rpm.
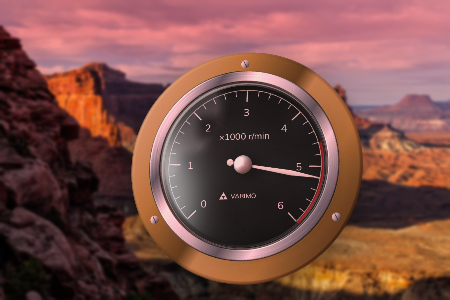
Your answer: 5200 rpm
